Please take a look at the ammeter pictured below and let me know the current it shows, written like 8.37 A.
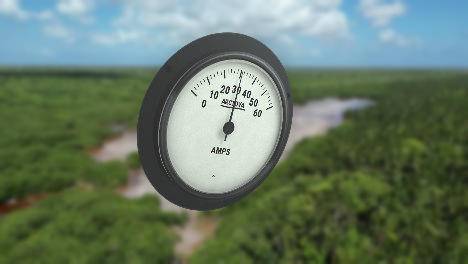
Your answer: 30 A
